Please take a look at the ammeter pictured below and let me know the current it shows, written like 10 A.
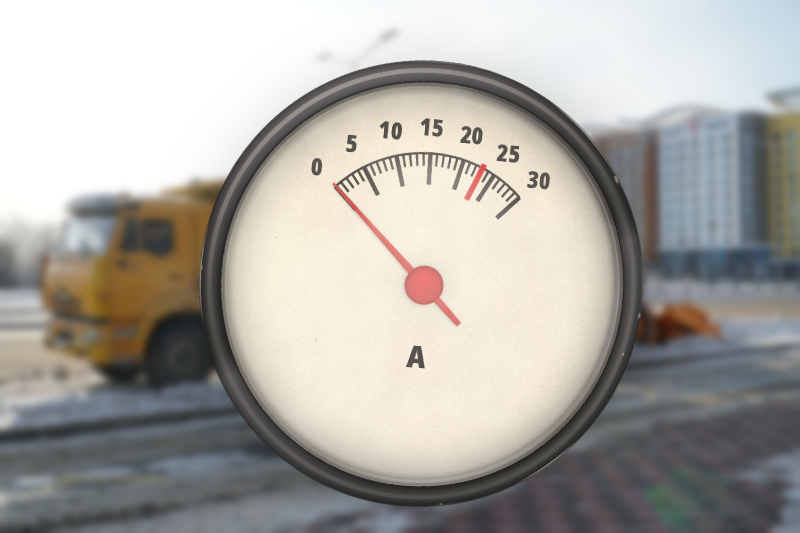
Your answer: 0 A
